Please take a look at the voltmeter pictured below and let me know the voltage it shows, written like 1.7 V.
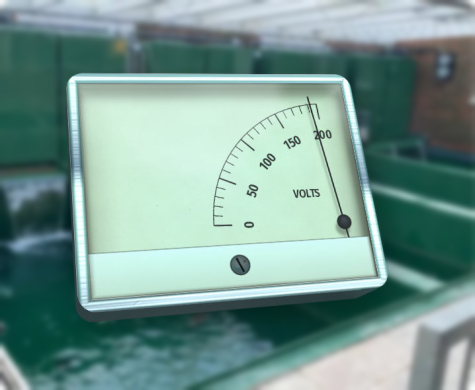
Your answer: 190 V
